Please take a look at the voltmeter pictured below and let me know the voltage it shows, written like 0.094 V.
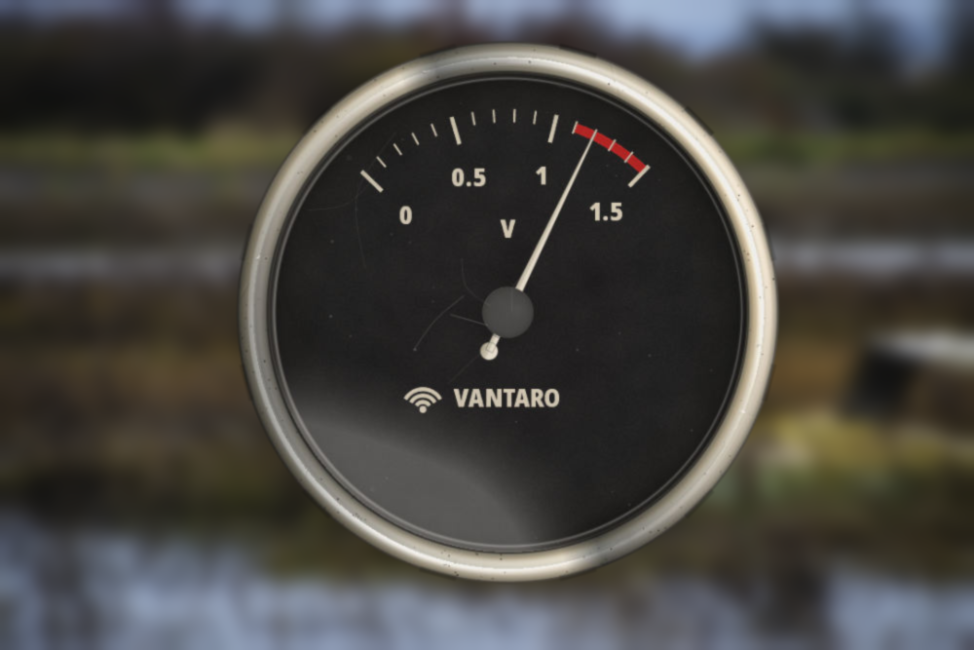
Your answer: 1.2 V
